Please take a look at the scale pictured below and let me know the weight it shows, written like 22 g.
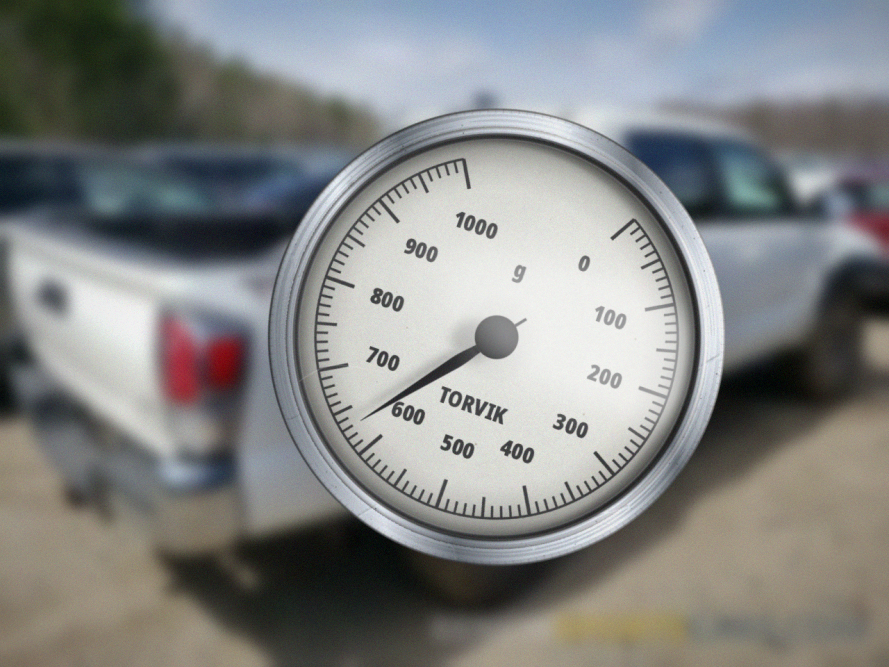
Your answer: 630 g
